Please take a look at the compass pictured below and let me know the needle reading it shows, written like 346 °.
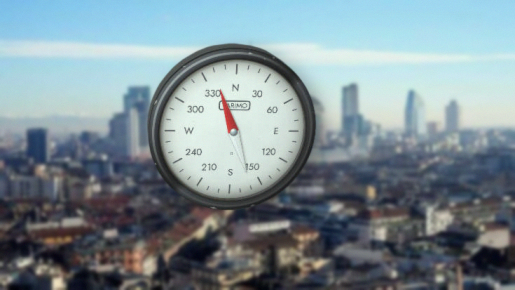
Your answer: 340 °
